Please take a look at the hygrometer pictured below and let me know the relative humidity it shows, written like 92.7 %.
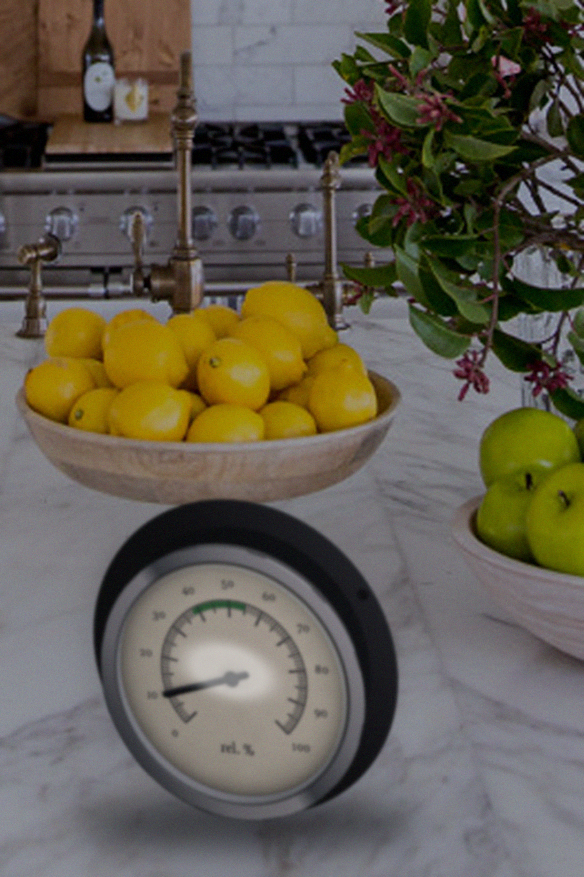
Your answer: 10 %
